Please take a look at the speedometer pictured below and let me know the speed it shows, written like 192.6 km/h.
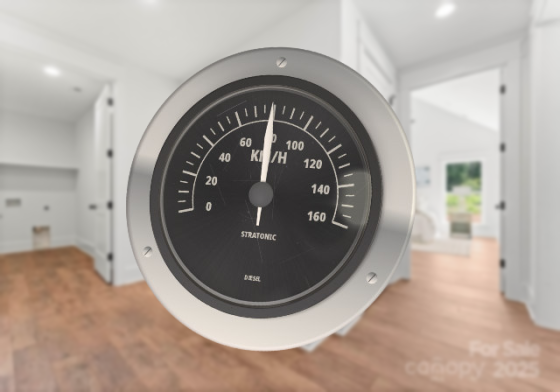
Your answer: 80 km/h
